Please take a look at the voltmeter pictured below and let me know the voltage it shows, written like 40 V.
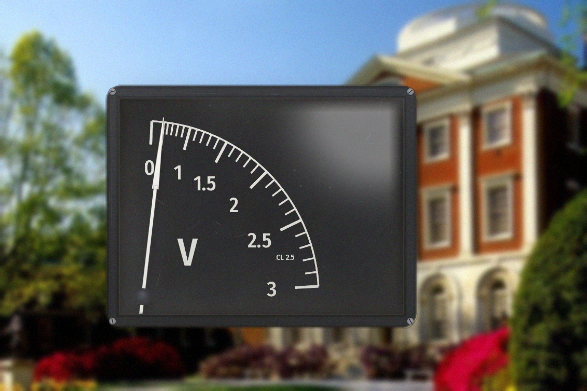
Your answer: 0.5 V
